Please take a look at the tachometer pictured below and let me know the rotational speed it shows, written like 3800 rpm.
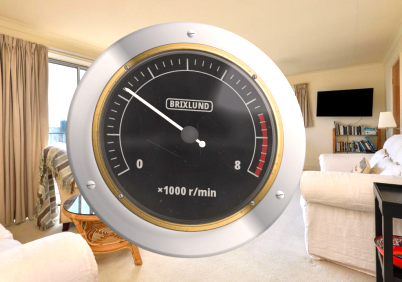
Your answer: 2200 rpm
